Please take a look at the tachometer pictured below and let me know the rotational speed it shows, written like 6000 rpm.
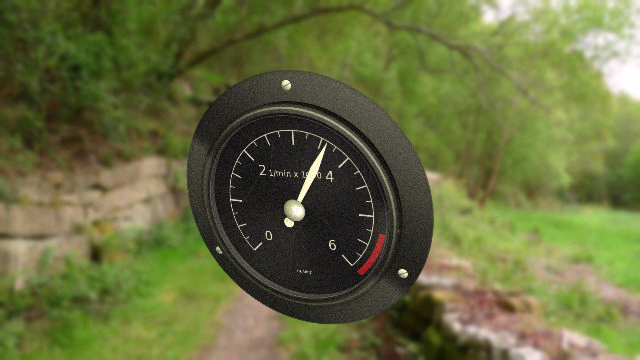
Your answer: 3625 rpm
